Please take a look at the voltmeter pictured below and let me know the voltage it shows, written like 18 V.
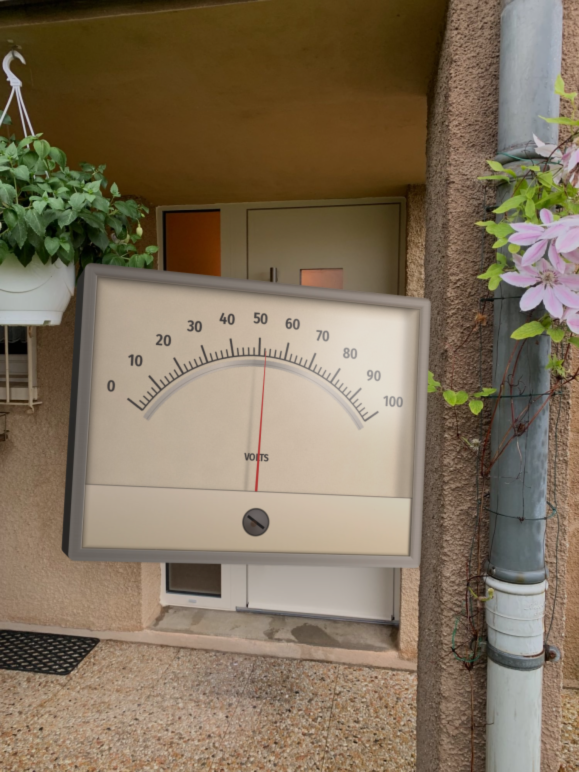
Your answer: 52 V
